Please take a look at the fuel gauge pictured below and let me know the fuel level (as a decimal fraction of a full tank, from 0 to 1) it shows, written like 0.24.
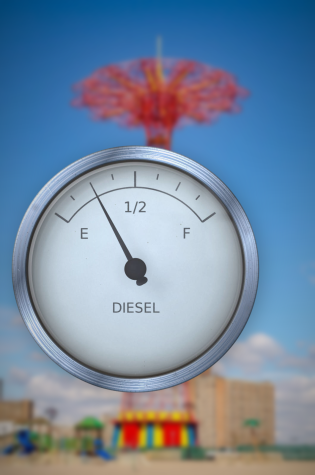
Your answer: 0.25
